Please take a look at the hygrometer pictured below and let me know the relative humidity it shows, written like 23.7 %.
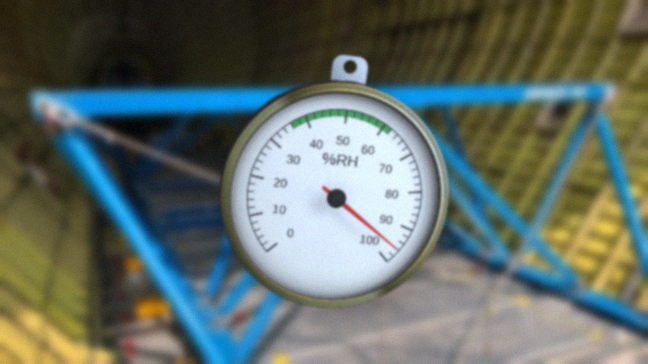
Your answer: 96 %
